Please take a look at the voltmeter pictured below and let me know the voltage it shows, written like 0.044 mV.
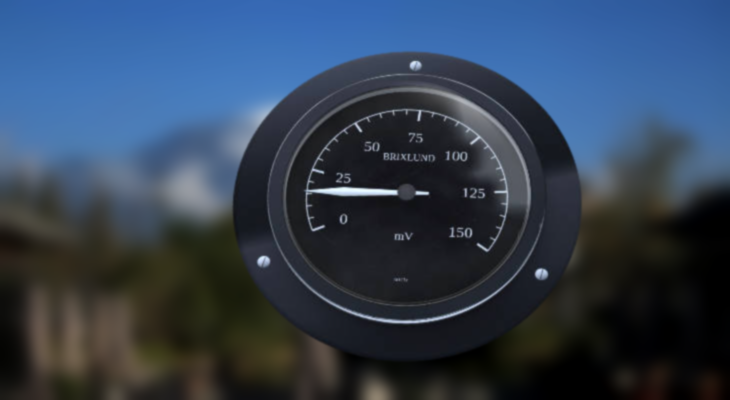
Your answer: 15 mV
